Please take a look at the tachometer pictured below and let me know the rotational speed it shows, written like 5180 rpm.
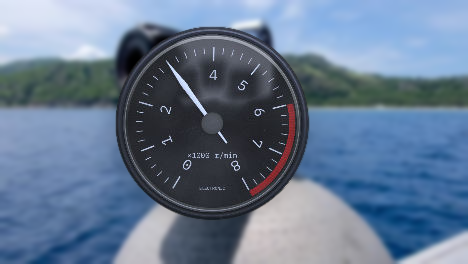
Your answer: 3000 rpm
